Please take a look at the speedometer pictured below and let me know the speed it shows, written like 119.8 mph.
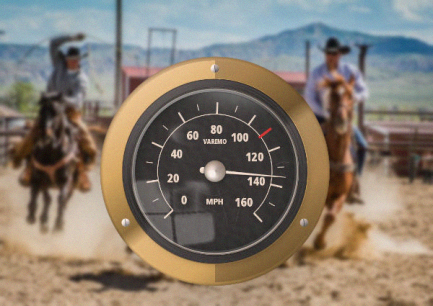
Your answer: 135 mph
